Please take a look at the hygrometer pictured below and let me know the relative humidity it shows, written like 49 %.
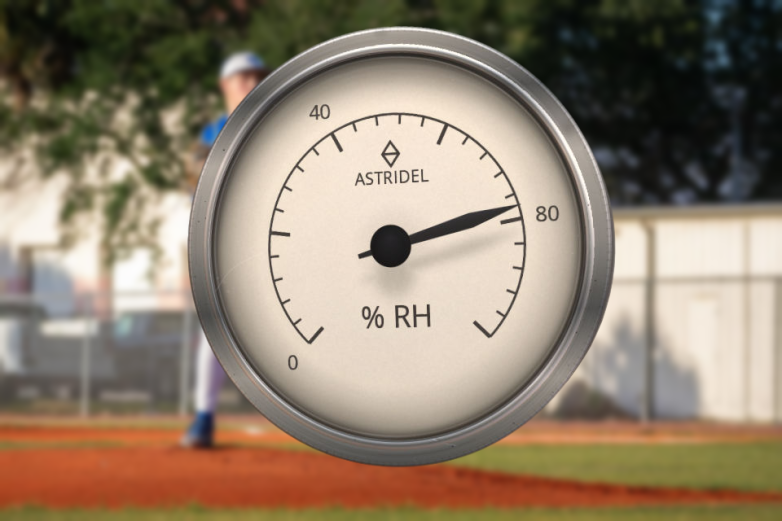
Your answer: 78 %
